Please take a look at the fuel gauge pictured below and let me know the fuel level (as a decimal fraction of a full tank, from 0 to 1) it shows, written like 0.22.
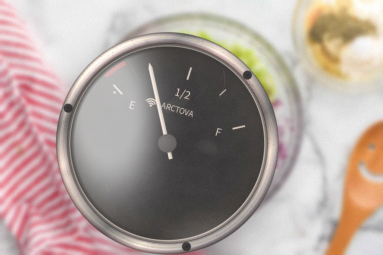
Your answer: 0.25
